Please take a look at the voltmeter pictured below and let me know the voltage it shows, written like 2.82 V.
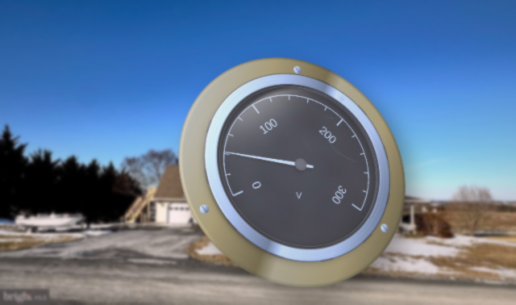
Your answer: 40 V
